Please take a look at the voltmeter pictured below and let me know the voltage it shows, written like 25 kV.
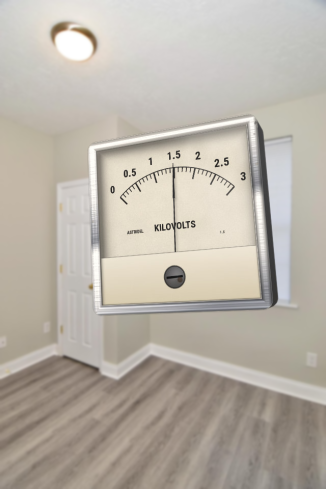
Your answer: 1.5 kV
